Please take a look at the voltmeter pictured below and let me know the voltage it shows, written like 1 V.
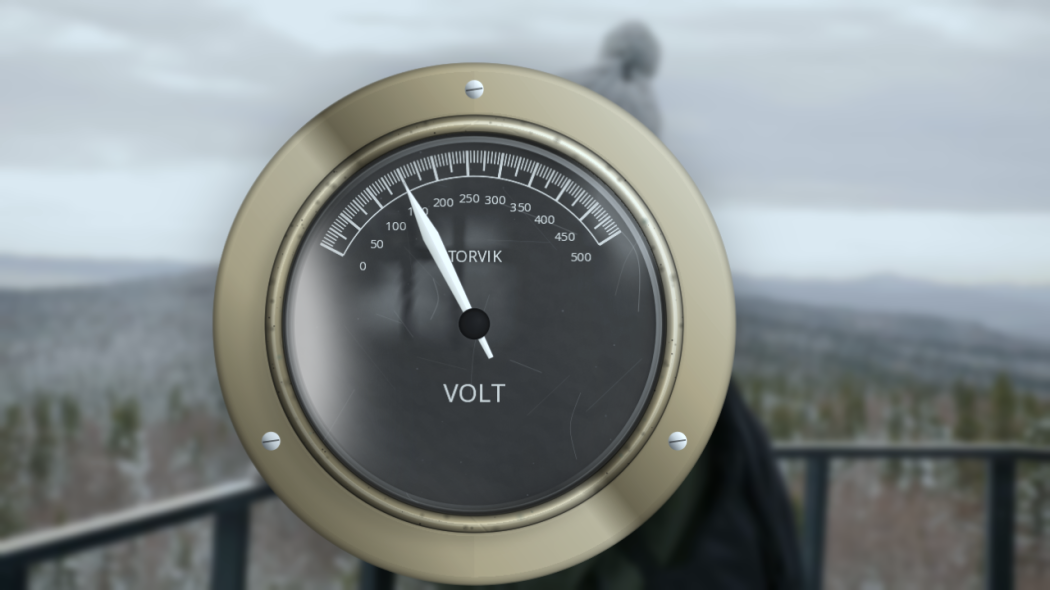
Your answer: 150 V
